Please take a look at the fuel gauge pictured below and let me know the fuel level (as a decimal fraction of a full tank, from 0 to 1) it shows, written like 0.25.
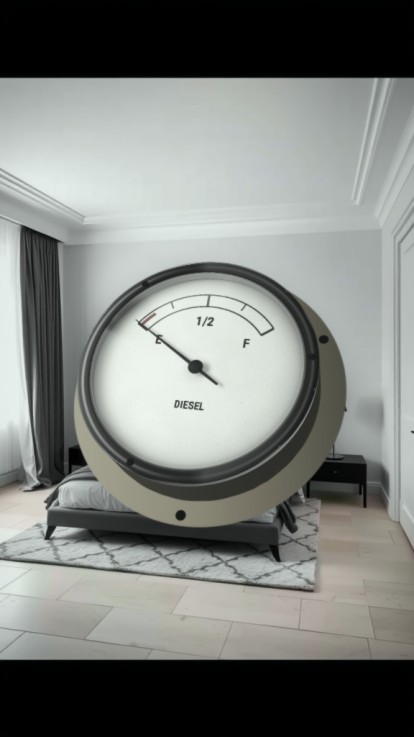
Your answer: 0
